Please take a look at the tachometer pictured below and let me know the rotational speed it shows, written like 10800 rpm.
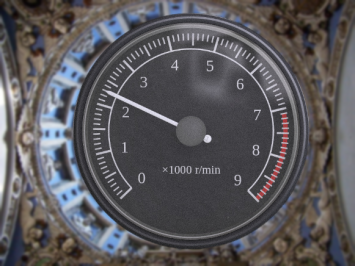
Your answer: 2300 rpm
